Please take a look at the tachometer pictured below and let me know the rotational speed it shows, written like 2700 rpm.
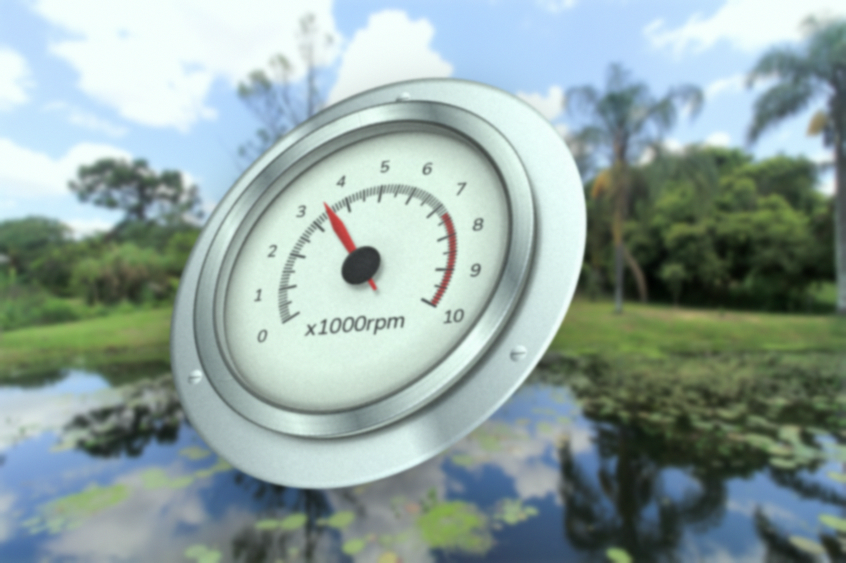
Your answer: 3500 rpm
